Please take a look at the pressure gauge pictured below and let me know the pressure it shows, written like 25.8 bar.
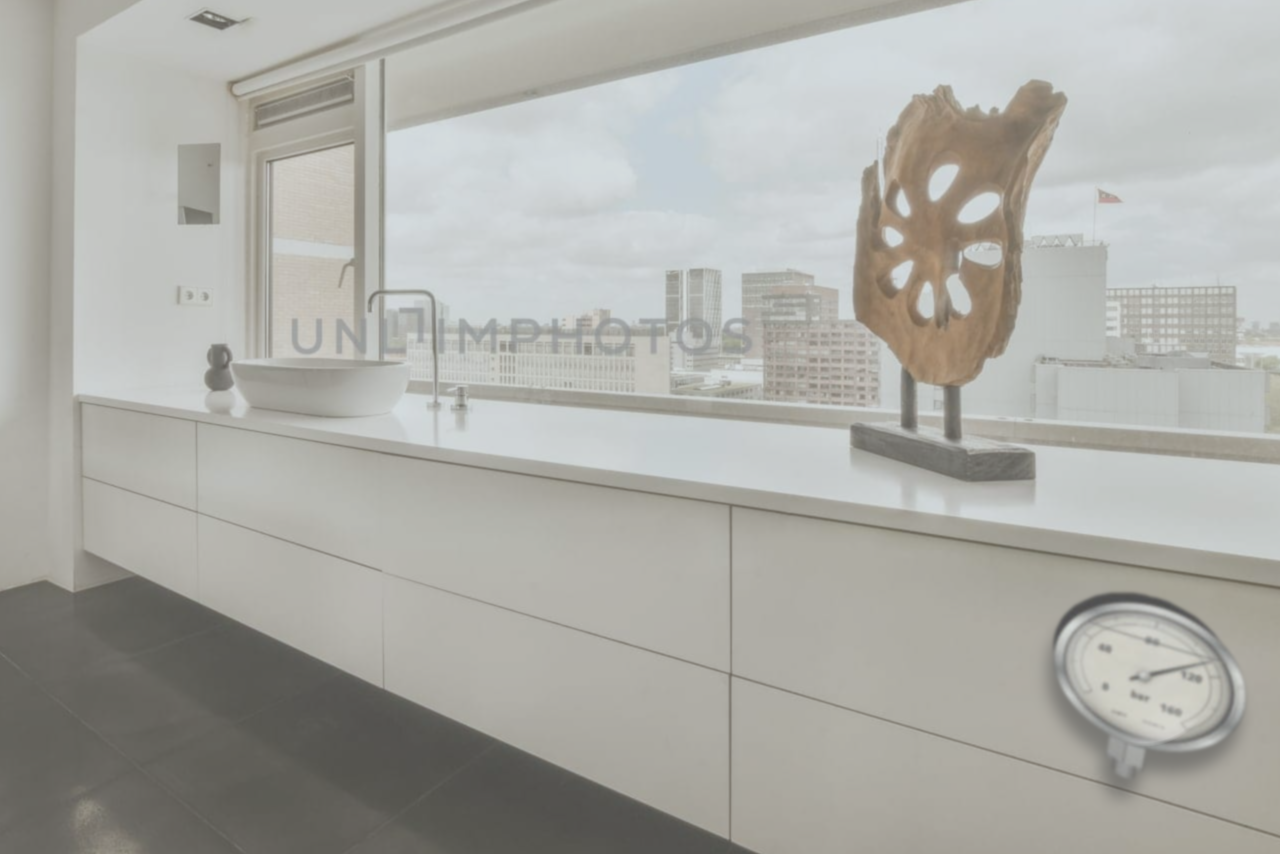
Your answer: 110 bar
